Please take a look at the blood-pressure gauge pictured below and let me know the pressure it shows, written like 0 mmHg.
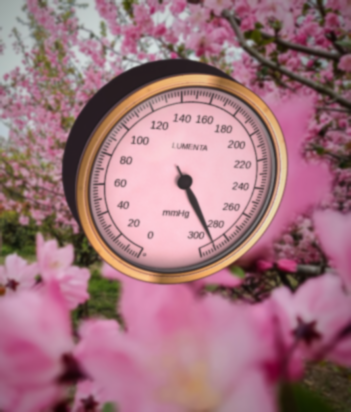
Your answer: 290 mmHg
